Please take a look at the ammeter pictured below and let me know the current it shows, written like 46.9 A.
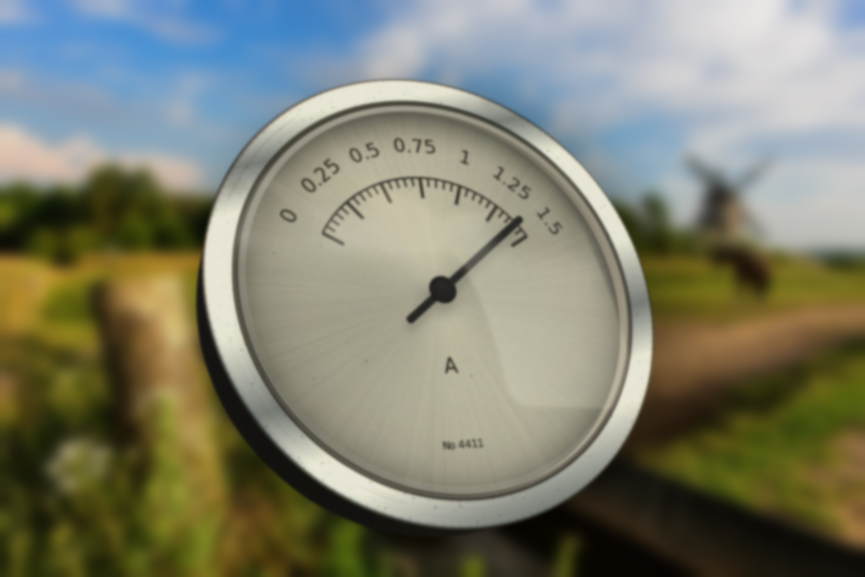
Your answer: 1.4 A
